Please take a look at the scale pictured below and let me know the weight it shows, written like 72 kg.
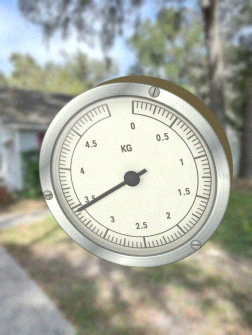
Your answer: 3.45 kg
